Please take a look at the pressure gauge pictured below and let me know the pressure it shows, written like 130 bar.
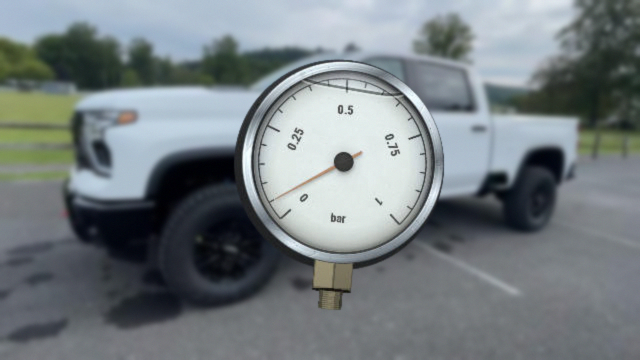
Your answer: 0.05 bar
